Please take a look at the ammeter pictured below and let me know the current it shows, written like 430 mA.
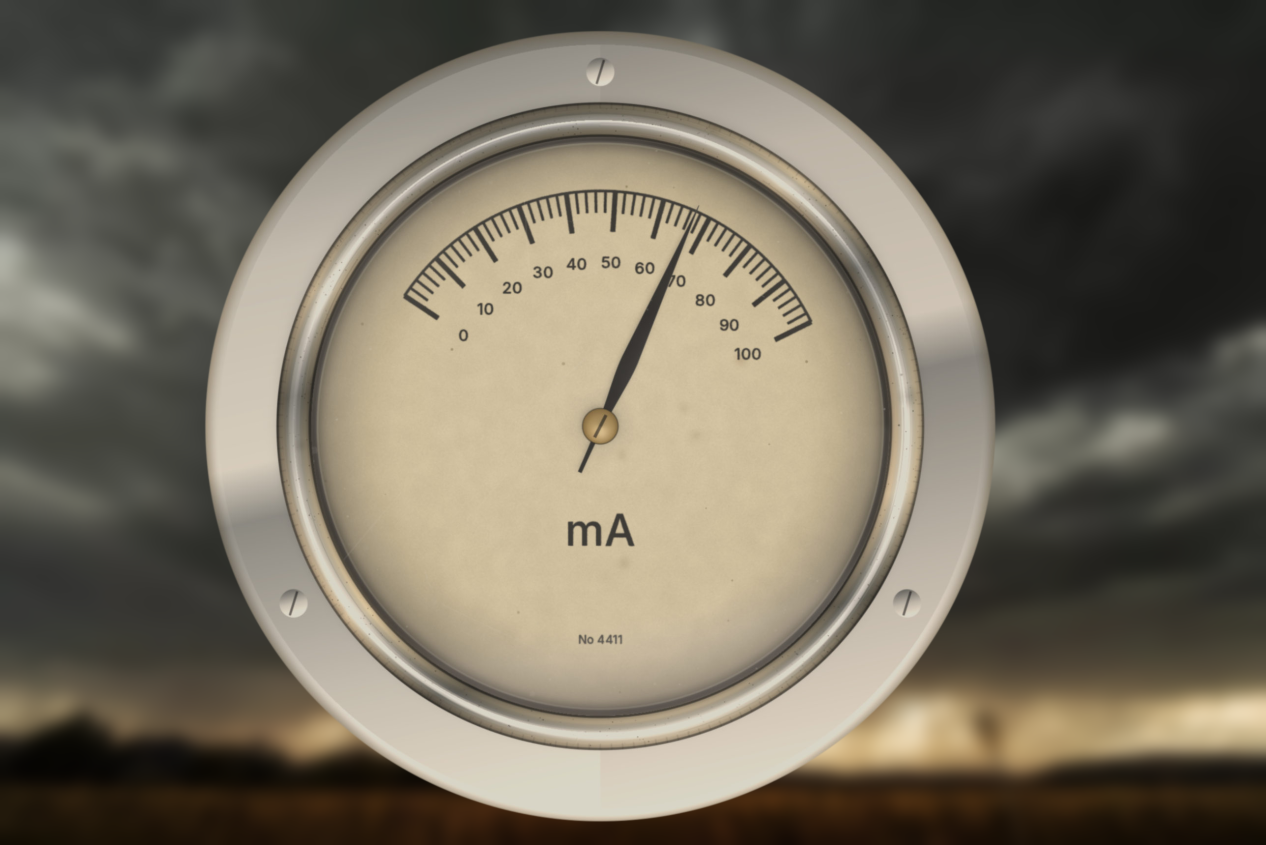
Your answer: 67 mA
